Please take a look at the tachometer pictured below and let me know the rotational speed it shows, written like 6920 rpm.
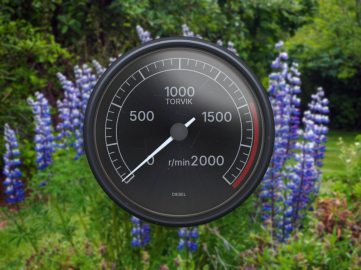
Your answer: 25 rpm
